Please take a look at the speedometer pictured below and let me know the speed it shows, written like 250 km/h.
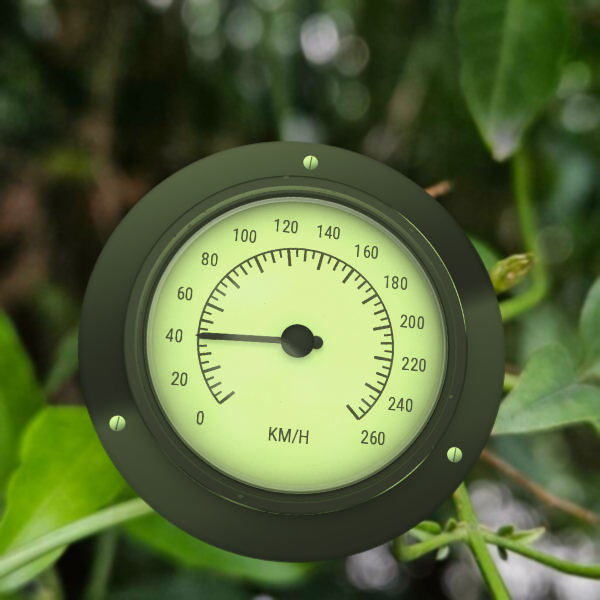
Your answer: 40 km/h
